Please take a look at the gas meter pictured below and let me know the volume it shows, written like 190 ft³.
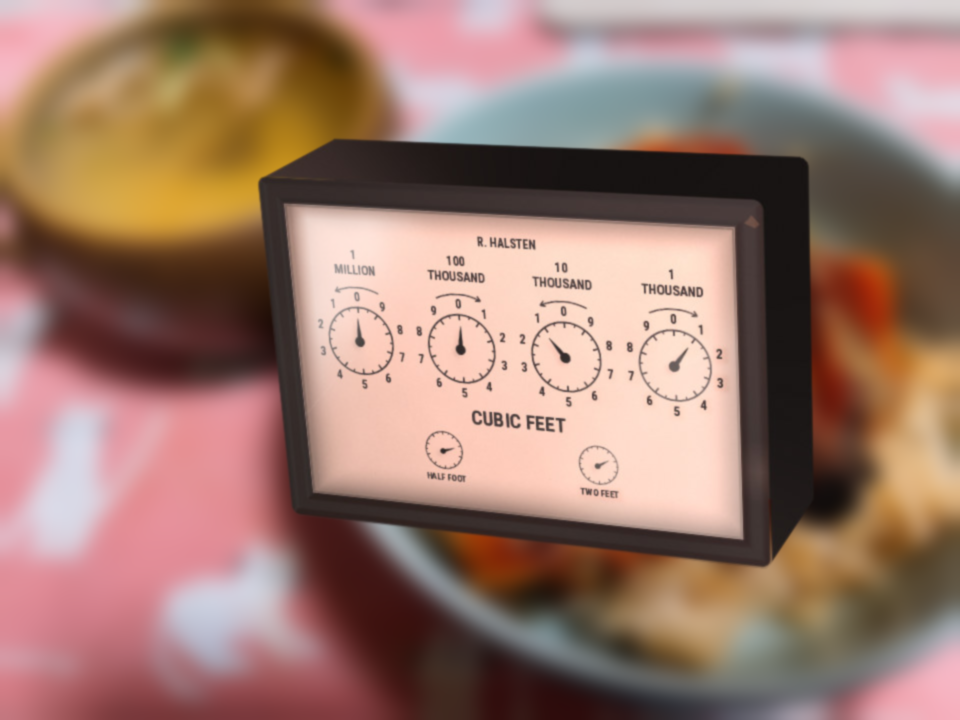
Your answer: 1100 ft³
